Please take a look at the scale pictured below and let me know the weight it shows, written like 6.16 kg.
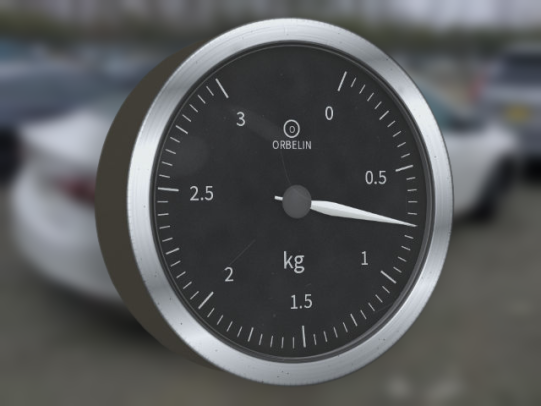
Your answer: 0.75 kg
